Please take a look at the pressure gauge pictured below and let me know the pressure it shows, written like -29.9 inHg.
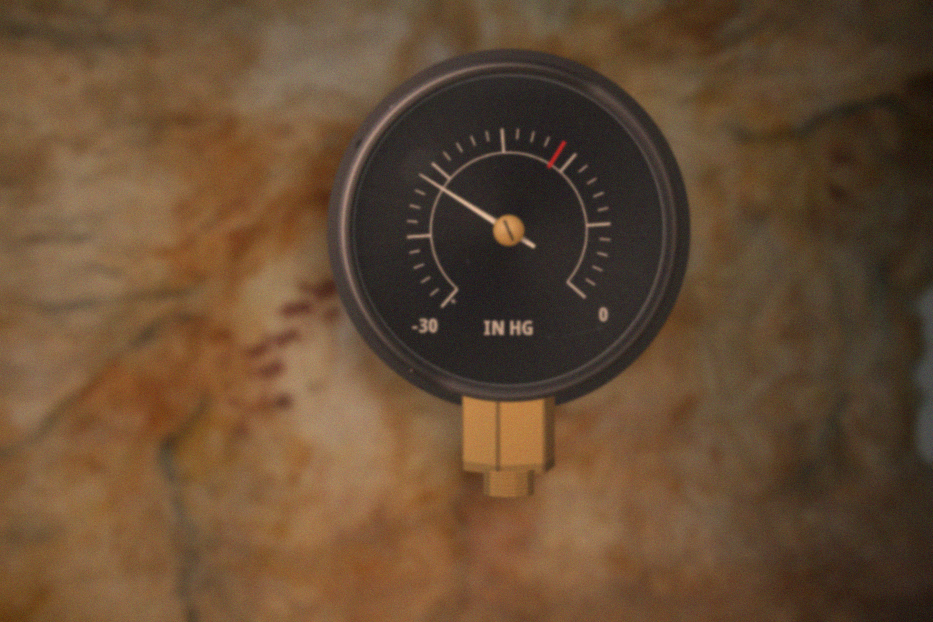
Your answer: -21 inHg
